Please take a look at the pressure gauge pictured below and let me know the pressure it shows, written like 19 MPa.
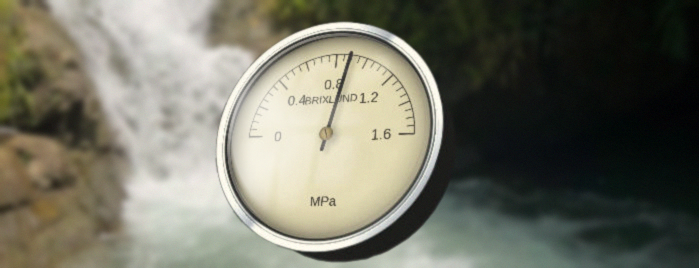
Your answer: 0.9 MPa
